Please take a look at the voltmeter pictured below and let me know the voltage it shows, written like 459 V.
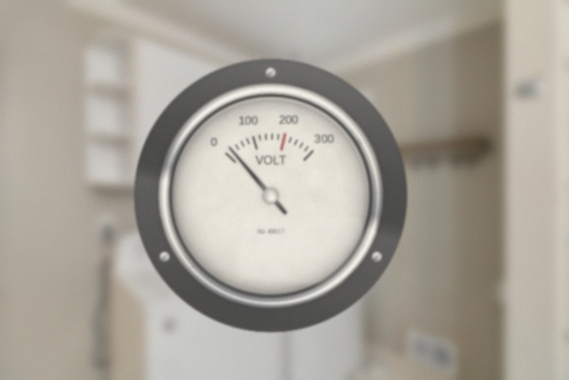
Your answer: 20 V
